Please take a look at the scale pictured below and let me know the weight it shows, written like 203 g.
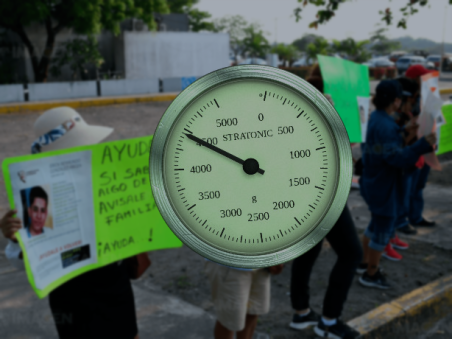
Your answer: 4450 g
